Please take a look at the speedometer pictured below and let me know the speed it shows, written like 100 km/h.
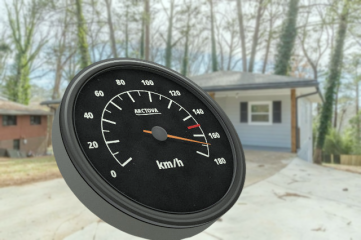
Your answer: 170 km/h
